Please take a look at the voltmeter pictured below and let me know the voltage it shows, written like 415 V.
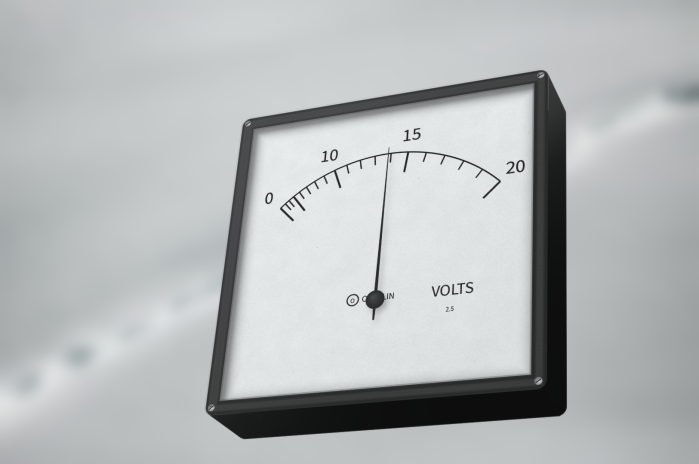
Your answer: 14 V
